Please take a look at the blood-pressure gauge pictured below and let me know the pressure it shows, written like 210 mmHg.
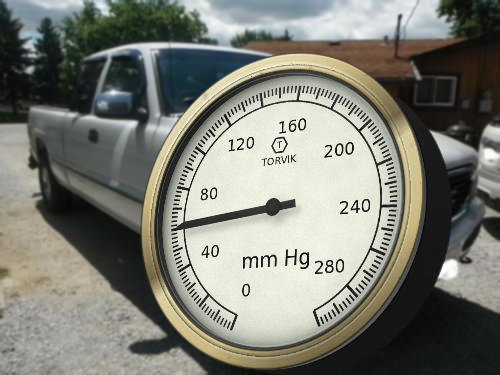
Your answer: 60 mmHg
